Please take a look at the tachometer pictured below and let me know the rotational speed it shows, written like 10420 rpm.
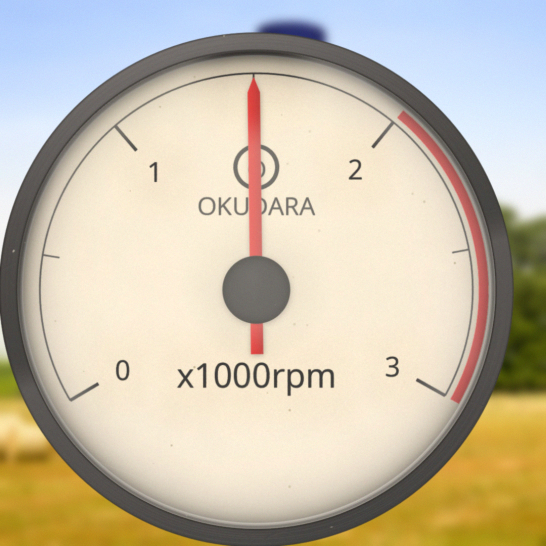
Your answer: 1500 rpm
